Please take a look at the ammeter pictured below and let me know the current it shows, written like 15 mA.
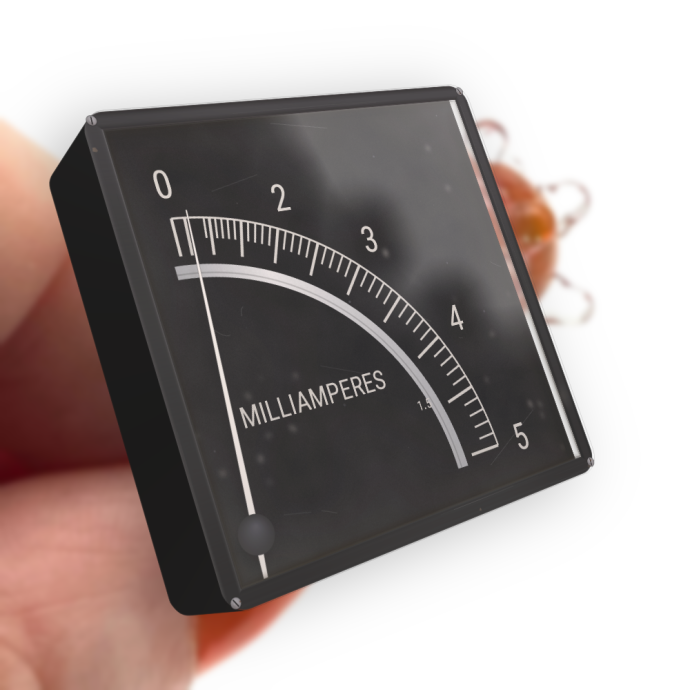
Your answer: 0.5 mA
